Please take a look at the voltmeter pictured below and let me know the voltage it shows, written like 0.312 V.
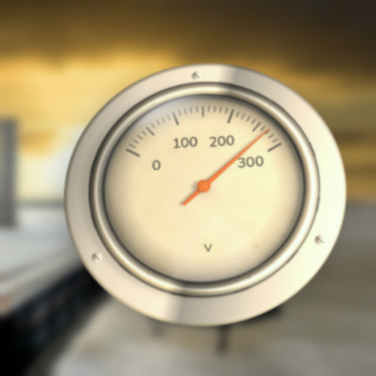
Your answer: 270 V
